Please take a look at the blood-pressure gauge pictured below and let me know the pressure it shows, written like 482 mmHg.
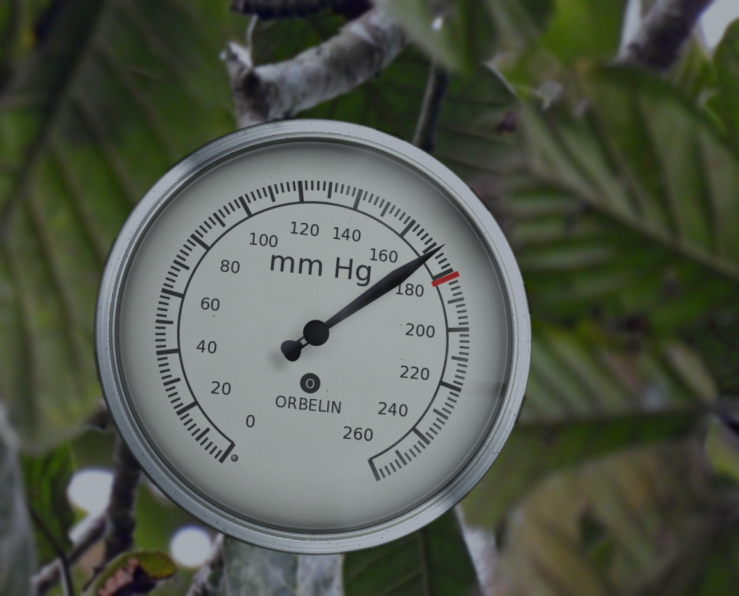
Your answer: 172 mmHg
